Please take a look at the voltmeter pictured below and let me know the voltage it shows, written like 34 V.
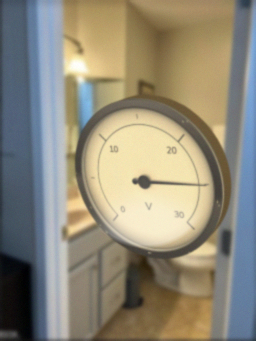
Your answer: 25 V
